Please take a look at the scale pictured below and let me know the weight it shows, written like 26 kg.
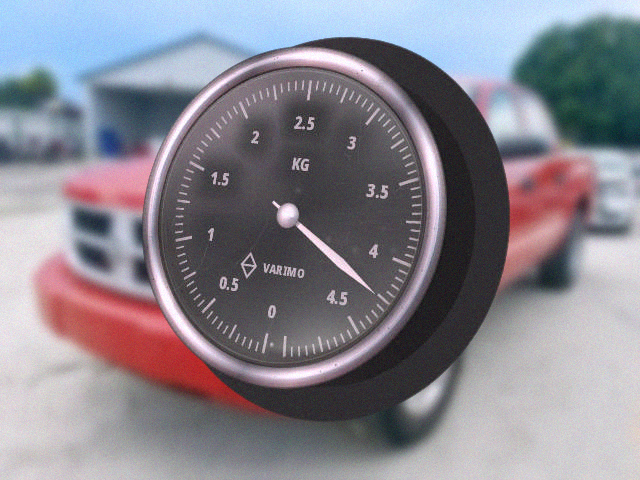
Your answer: 4.25 kg
